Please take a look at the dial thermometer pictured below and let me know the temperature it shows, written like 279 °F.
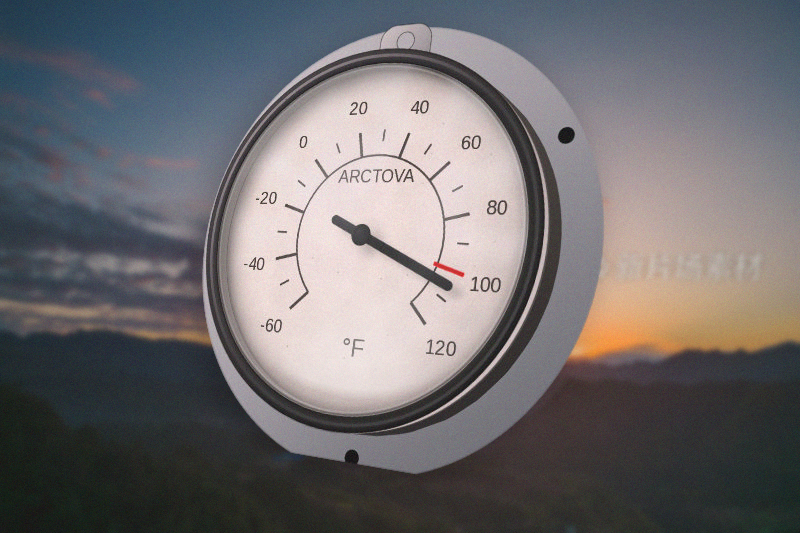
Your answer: 105 °F
